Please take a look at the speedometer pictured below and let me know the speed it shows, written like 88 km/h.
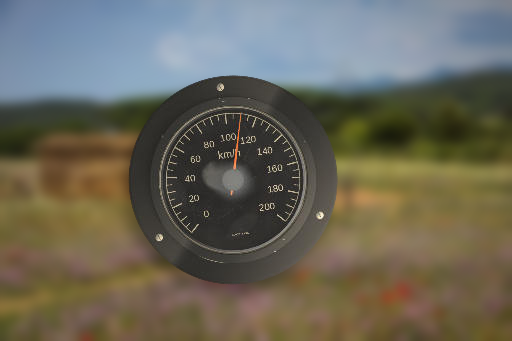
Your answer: 110 km/h
